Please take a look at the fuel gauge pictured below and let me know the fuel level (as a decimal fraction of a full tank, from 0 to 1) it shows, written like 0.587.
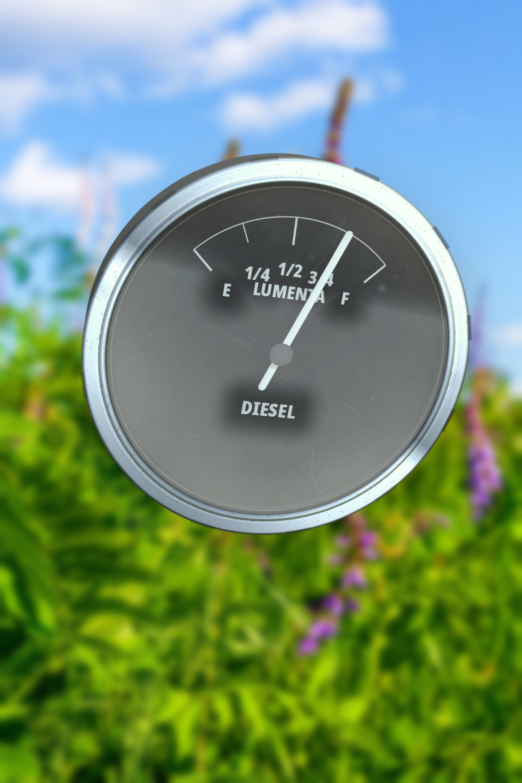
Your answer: 0.75
